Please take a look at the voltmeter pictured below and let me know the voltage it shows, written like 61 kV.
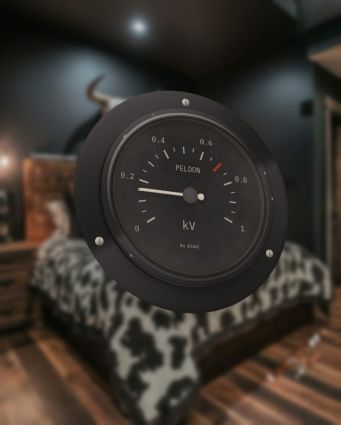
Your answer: 0.15 kV
